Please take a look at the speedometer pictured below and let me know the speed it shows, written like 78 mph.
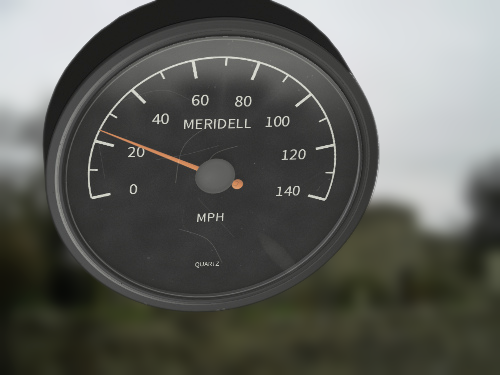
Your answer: 25 mph
